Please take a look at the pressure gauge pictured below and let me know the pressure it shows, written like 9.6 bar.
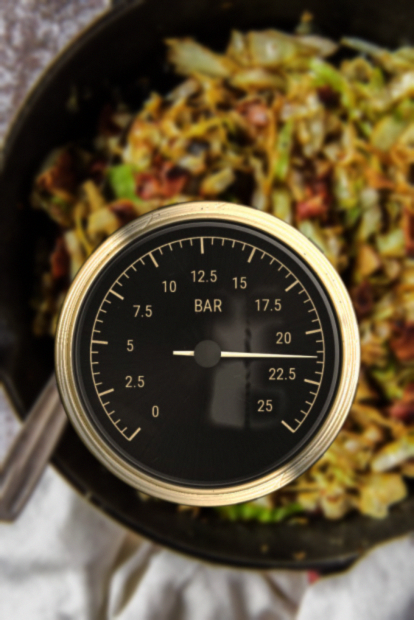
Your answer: 21.25 bar
